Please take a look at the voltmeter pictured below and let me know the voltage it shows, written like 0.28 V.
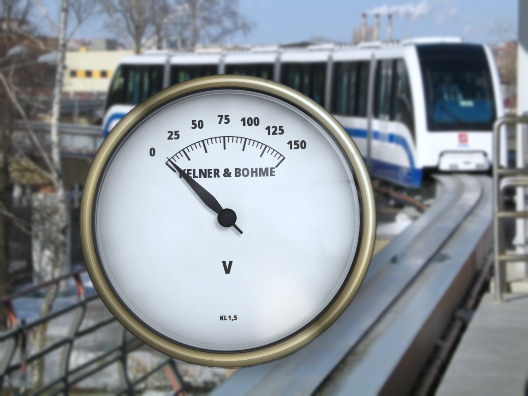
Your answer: 5 V
